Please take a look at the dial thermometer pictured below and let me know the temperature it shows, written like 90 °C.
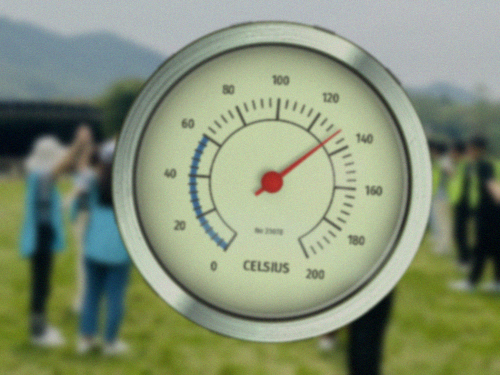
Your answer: 132 °C
